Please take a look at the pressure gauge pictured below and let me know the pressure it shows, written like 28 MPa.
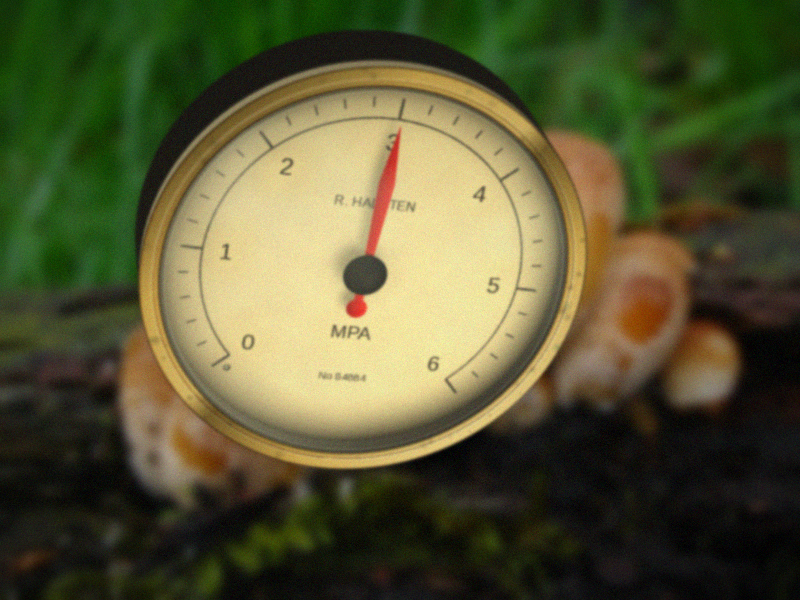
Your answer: 3 MPa
